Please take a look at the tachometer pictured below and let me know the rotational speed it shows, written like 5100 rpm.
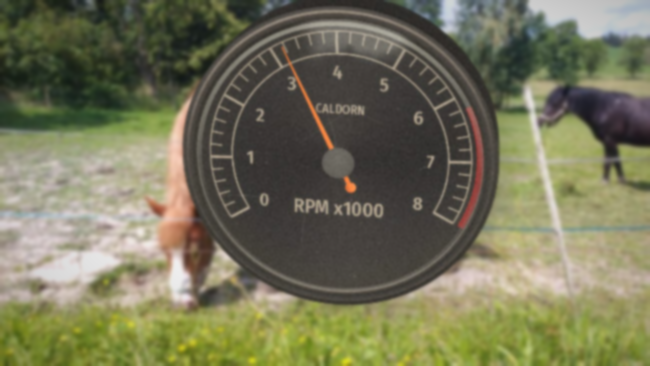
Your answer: 3200 rpm
